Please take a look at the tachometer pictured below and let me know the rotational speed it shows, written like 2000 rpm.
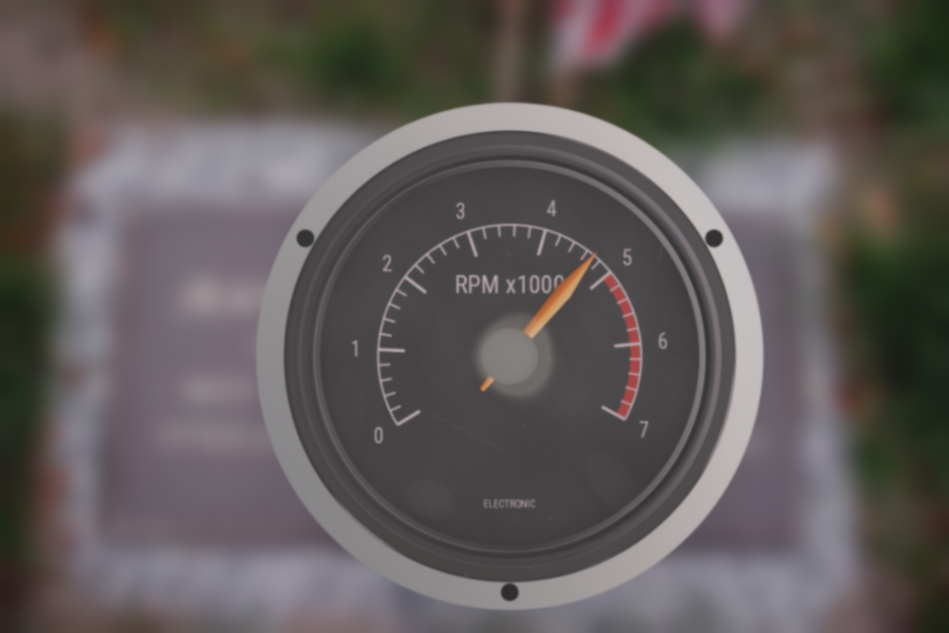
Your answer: 4700 rpm
